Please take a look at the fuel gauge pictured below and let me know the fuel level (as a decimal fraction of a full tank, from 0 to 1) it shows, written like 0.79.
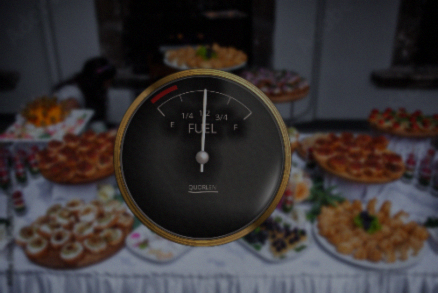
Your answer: 0.5
